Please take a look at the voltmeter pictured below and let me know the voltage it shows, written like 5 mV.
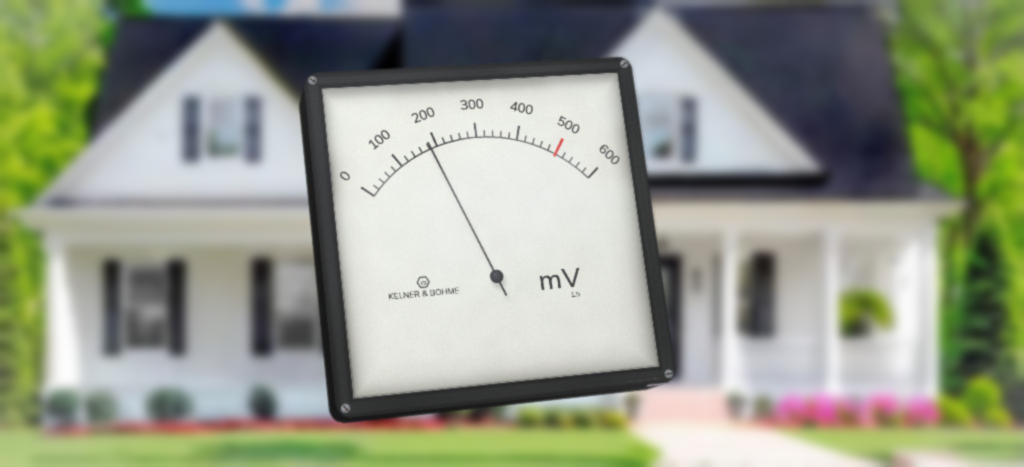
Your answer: 180 mV
